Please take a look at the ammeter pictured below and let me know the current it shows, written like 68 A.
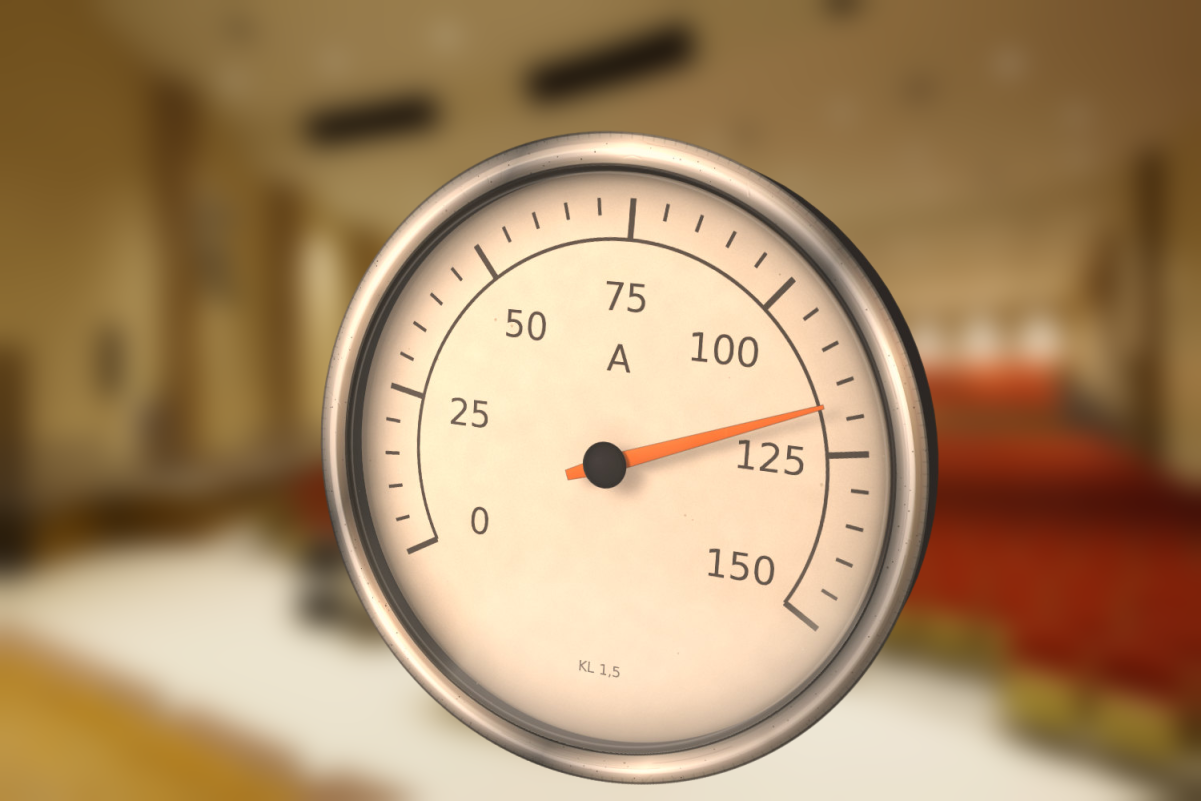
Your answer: 117.5 A
